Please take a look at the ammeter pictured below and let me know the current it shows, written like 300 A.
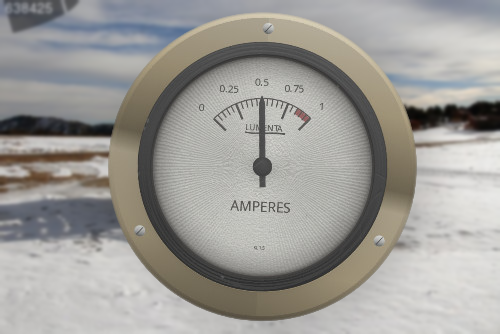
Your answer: 0.5 A
